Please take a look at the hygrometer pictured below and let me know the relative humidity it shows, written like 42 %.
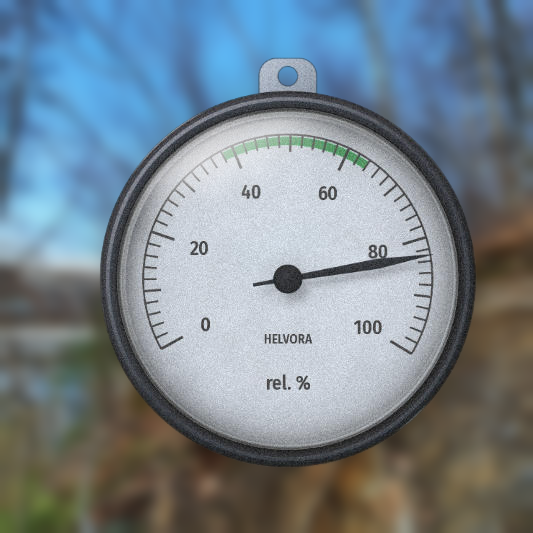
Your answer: 83 %
